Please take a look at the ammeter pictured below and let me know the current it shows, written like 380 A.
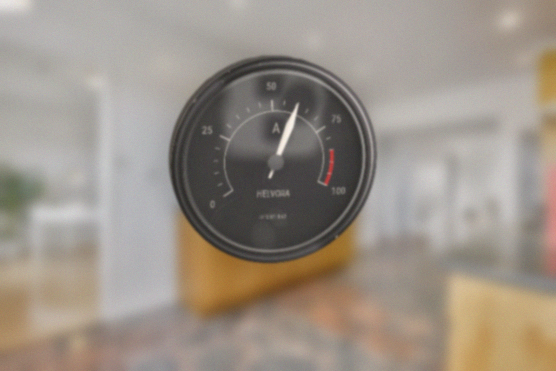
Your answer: 60 A
